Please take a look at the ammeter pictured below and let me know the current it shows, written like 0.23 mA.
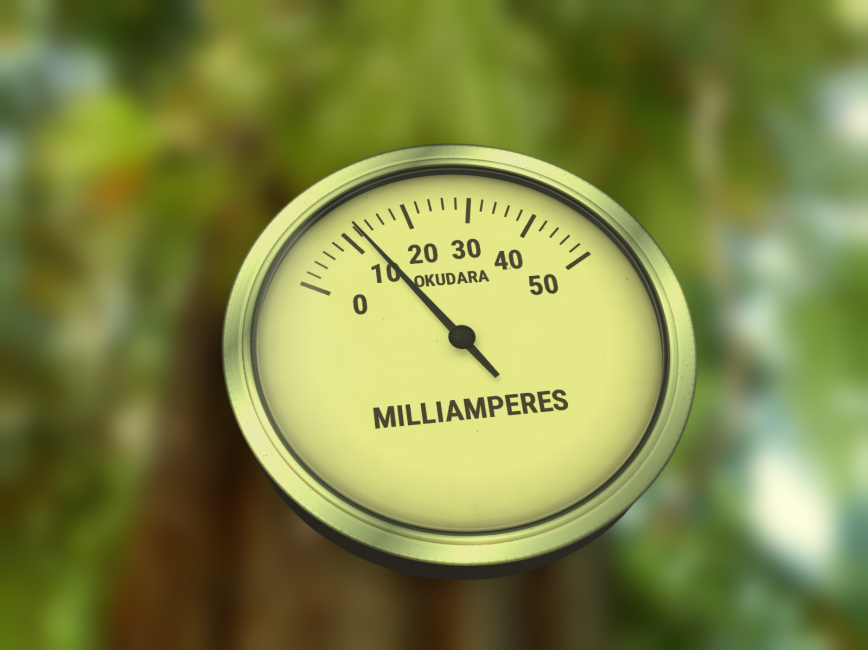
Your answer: 12 mA
